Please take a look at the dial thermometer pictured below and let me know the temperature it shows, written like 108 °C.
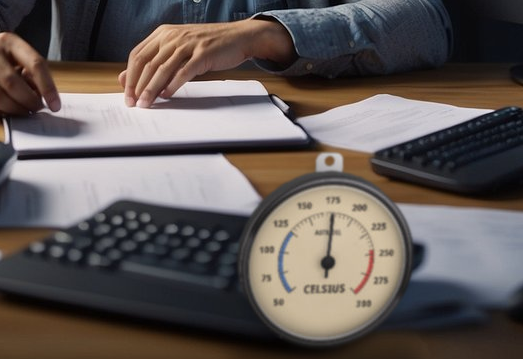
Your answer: 175 °C
